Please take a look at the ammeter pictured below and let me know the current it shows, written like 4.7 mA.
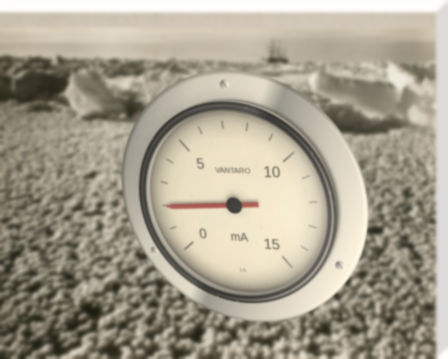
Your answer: 2 mA
